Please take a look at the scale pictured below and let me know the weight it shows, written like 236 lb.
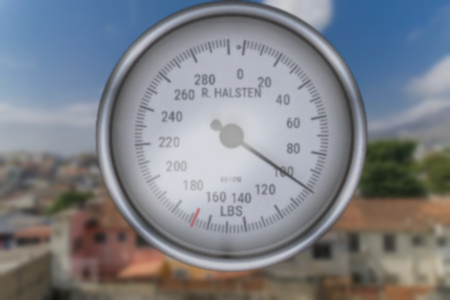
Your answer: 100 lb
